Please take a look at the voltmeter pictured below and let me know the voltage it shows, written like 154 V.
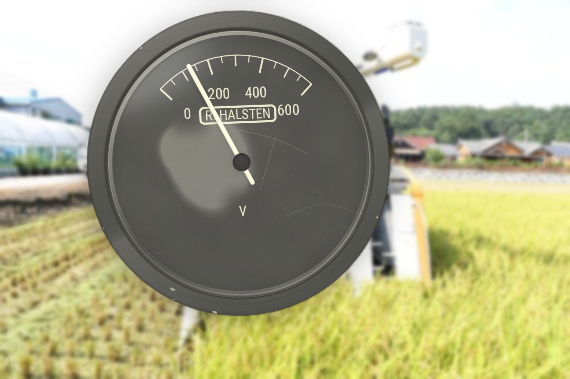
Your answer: 125 V
